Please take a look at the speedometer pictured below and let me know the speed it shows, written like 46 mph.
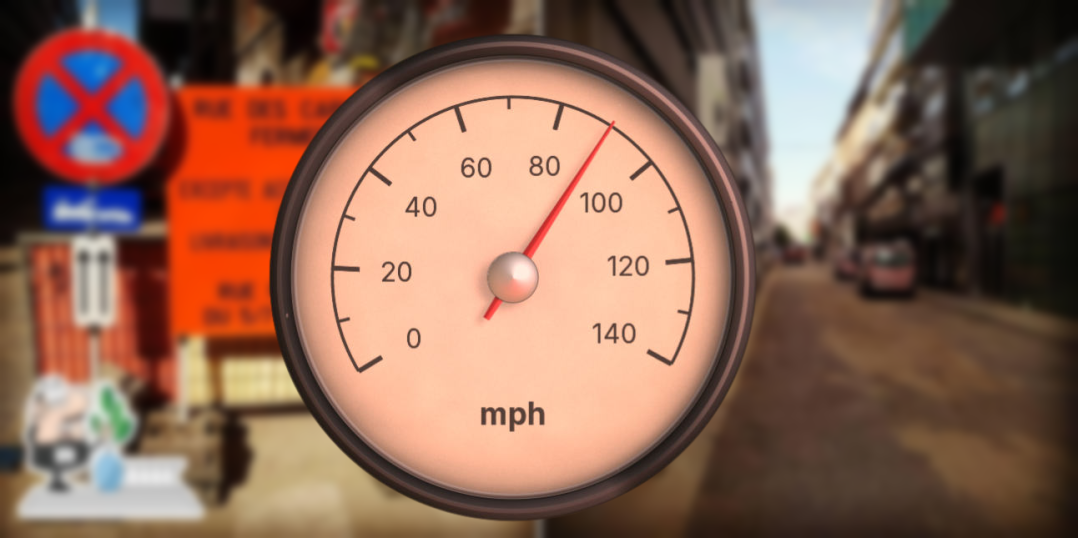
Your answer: 90 mph
